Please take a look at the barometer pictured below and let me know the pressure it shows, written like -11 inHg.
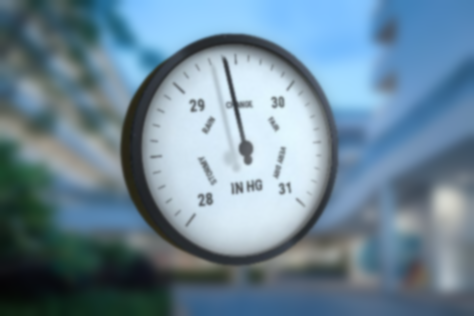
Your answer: 29.4 inHg
